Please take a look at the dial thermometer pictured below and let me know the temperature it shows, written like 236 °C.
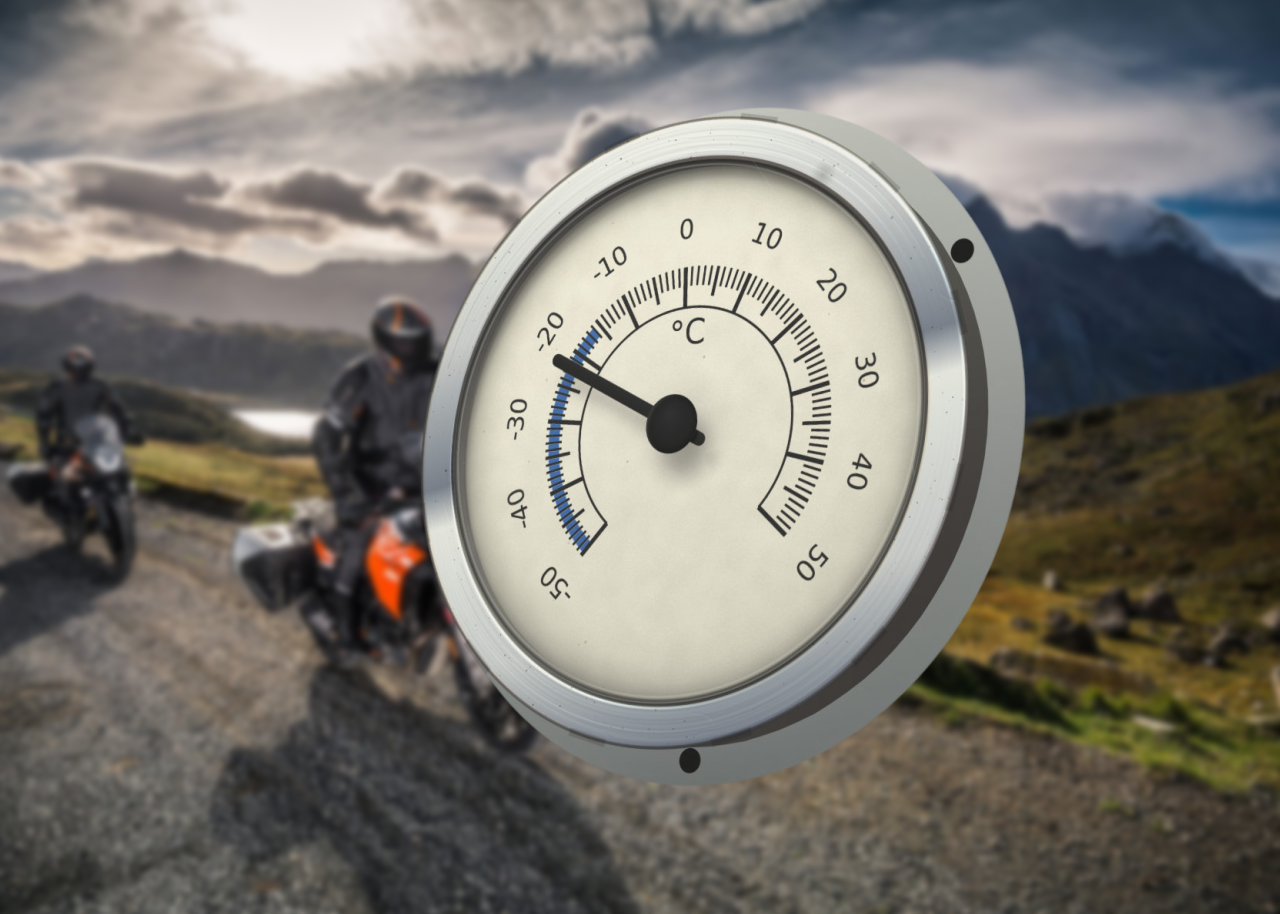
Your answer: -22 °C
